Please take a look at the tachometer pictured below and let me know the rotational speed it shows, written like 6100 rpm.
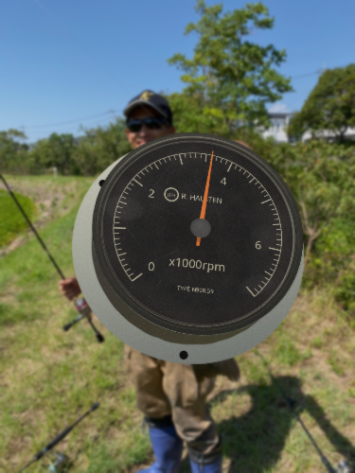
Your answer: 3600 rpm
